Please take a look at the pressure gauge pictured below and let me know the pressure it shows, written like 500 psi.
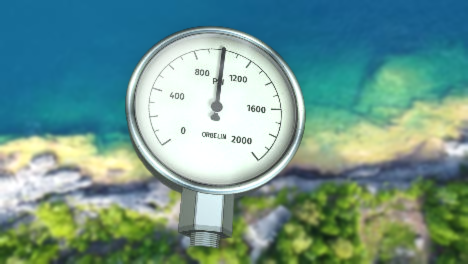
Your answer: 1000 psi
